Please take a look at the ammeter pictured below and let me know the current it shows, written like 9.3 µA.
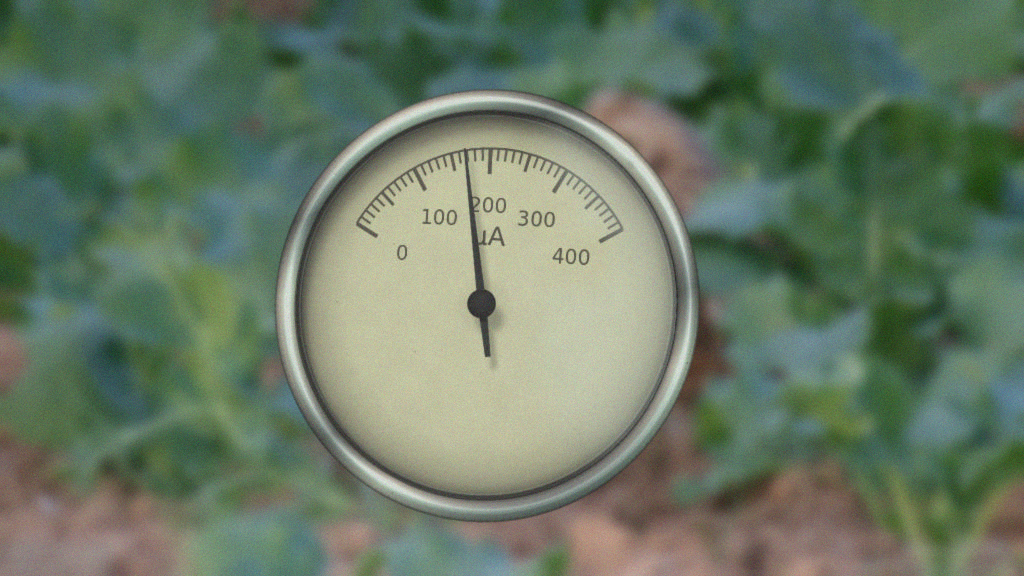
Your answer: 170 µA
